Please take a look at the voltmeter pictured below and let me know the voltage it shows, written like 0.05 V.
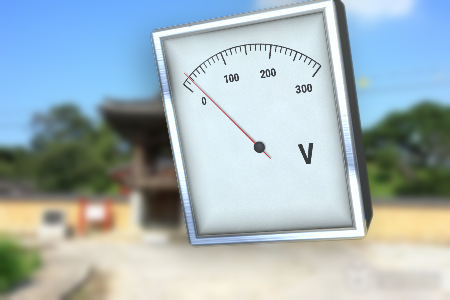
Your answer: 20 V
